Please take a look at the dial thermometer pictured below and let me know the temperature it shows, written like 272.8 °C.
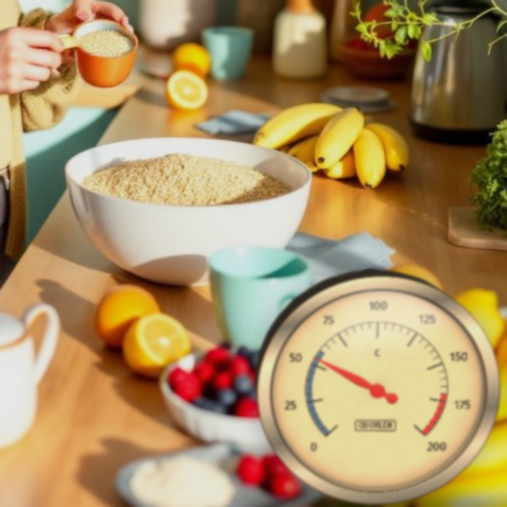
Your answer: 55 °C
